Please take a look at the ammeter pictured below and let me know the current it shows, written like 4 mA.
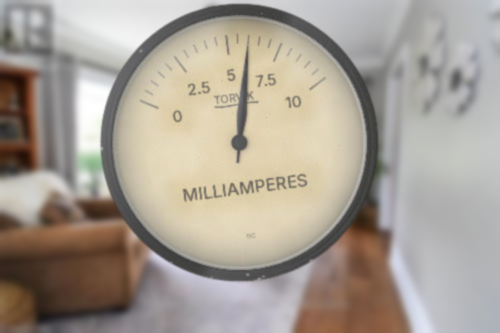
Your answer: 6 mA
